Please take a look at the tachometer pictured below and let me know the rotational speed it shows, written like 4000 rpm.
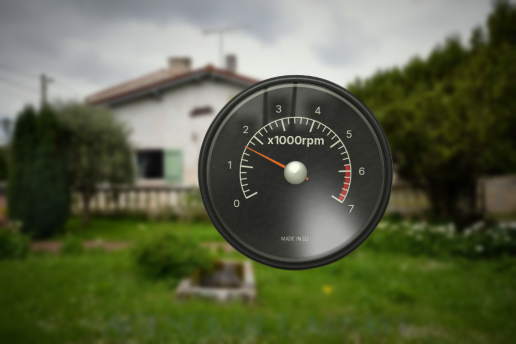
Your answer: 1600 rpm
